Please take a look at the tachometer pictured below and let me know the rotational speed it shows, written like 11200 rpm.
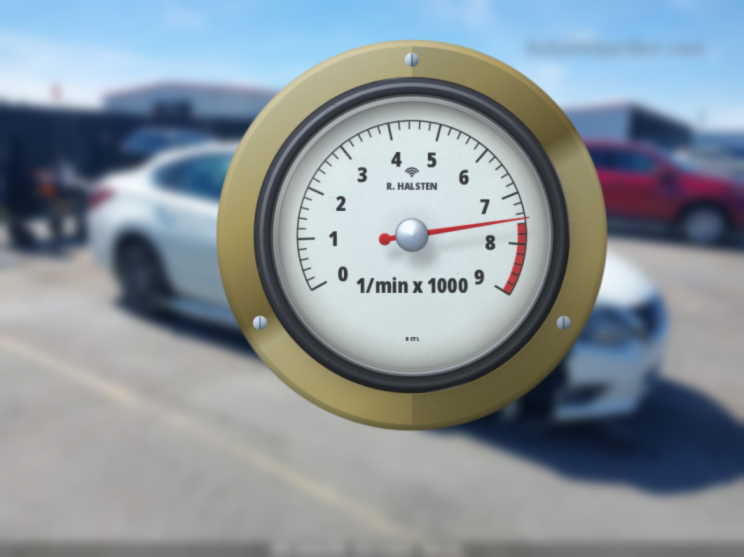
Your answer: 7500 rpm
